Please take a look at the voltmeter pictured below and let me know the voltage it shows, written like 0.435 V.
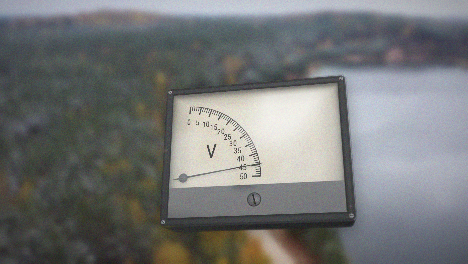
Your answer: 45 V
